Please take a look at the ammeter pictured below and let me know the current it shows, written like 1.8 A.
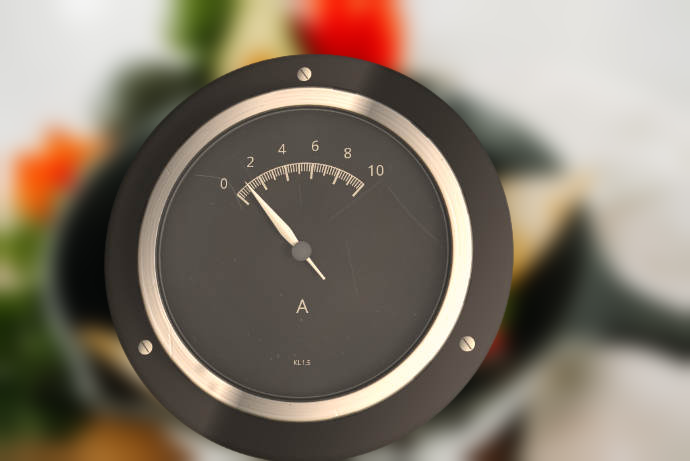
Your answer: 1 A
